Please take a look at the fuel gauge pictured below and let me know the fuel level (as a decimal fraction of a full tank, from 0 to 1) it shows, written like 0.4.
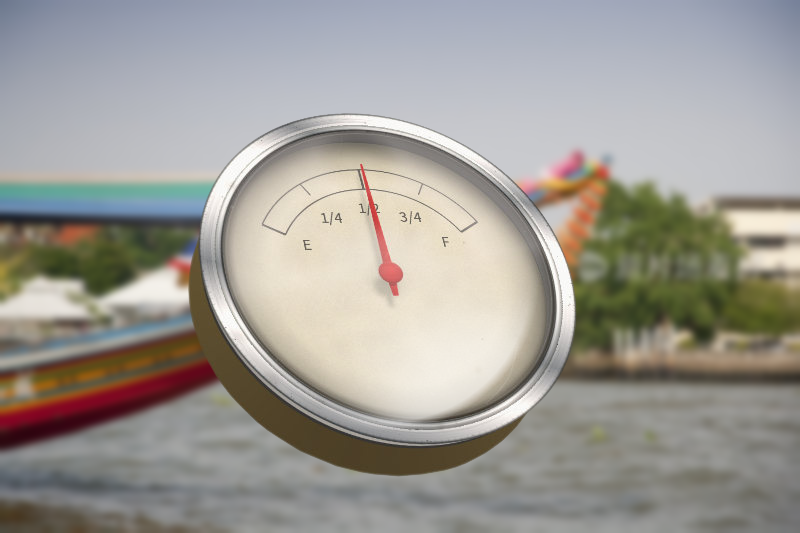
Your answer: 0.5
